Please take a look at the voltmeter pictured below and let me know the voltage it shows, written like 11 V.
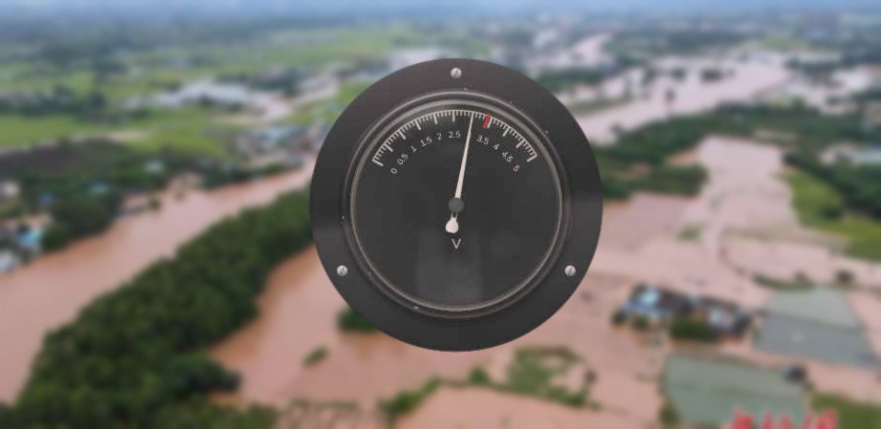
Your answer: 3 V
